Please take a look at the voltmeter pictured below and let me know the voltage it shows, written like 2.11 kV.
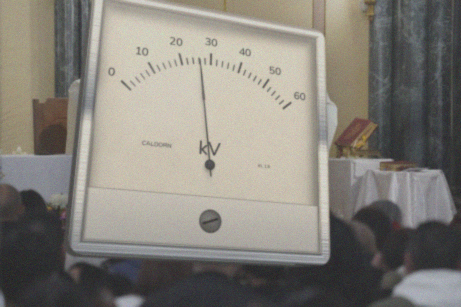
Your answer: 26 kV
